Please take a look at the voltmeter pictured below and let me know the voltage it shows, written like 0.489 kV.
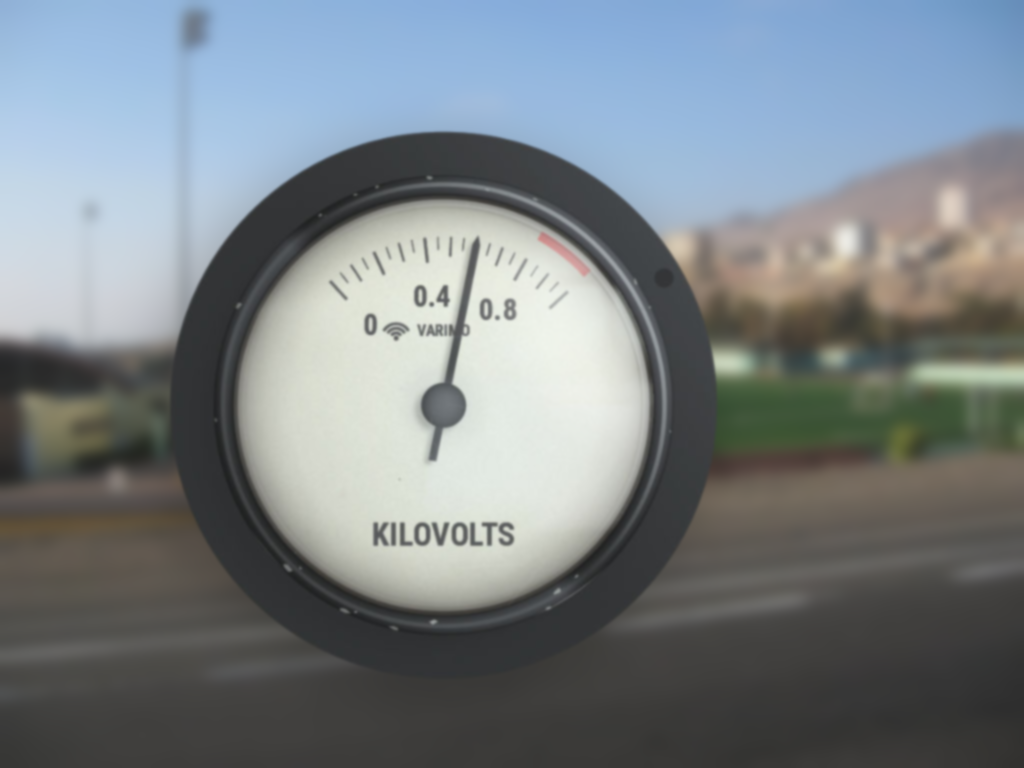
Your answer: 0.6 kV
